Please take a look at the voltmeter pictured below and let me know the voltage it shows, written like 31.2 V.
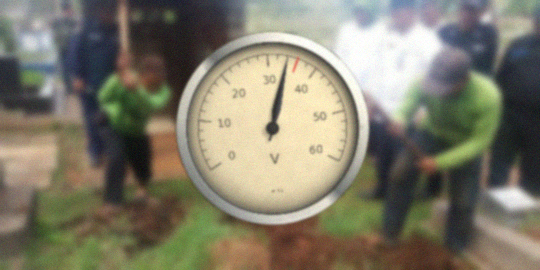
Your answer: 34 V
